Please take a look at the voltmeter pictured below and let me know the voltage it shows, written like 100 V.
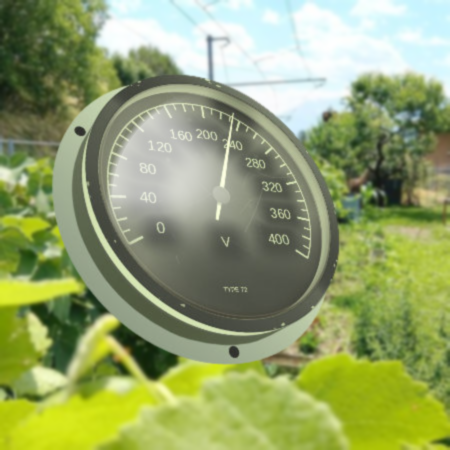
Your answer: 230 V
